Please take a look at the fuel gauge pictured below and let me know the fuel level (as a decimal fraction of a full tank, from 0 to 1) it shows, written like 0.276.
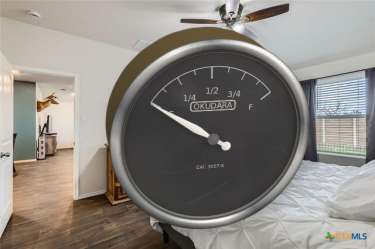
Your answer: 0
